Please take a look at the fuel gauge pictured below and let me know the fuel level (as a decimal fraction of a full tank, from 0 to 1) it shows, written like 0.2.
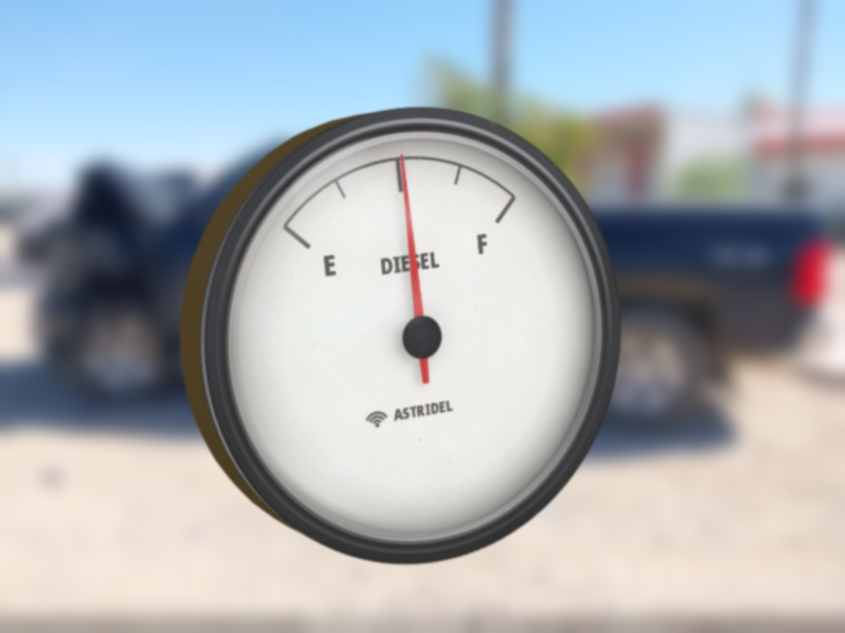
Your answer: 0.5
